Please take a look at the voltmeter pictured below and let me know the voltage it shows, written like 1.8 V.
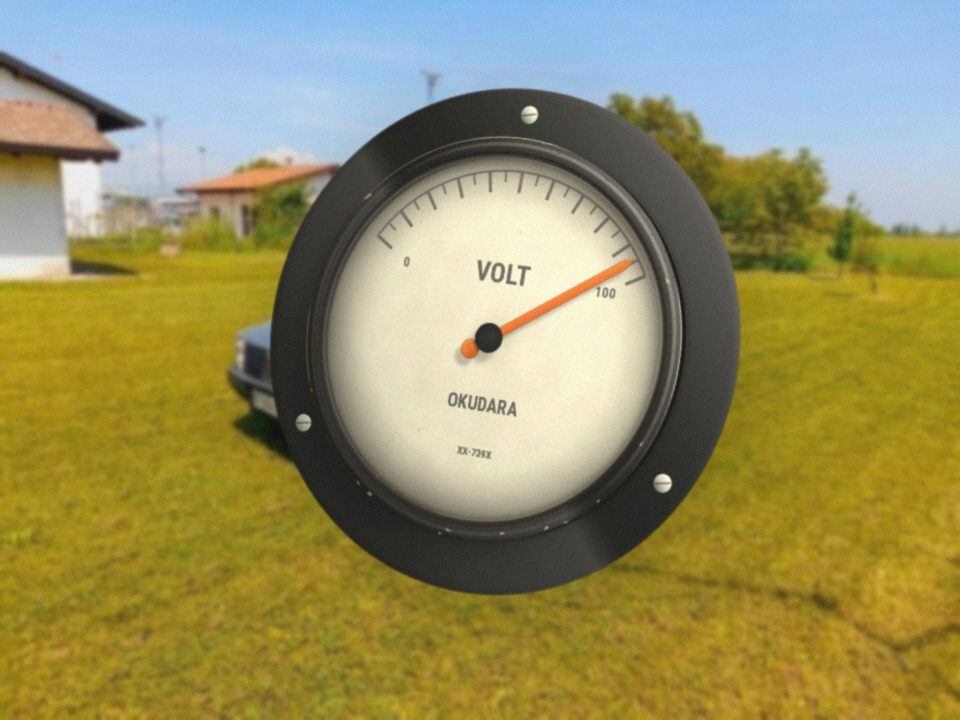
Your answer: 95 V
